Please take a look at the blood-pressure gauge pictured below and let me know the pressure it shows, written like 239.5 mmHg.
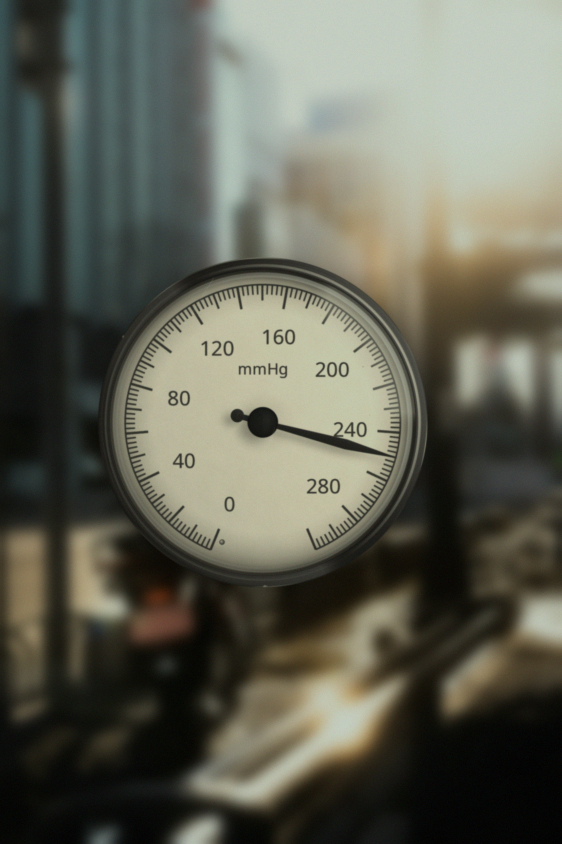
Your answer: 250 mmHg
